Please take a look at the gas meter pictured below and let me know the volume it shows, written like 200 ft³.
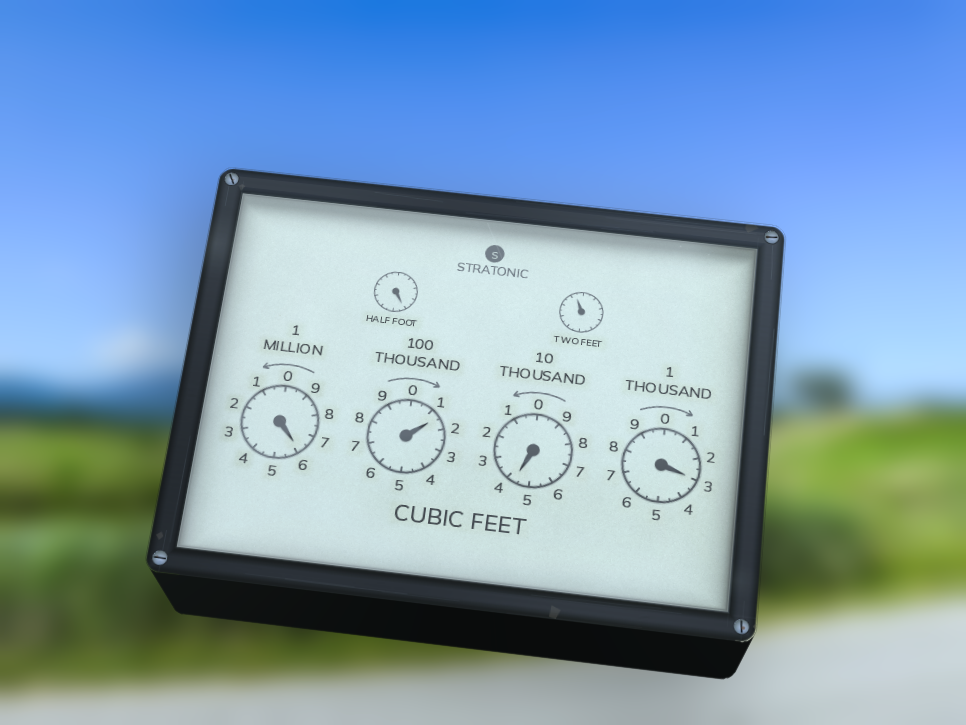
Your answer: 614300 ft³
